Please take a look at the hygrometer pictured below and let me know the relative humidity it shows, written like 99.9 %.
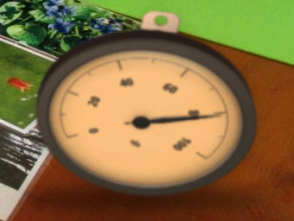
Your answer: 80 %
